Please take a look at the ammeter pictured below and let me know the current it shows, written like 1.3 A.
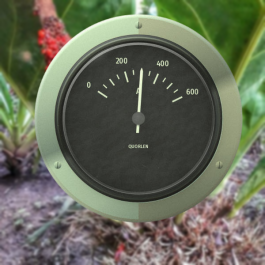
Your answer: 300 A
